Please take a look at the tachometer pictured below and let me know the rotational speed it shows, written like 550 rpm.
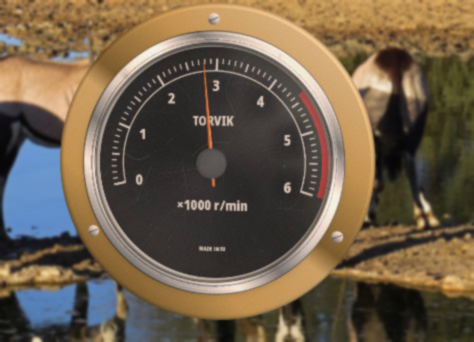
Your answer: 2800 rpm
